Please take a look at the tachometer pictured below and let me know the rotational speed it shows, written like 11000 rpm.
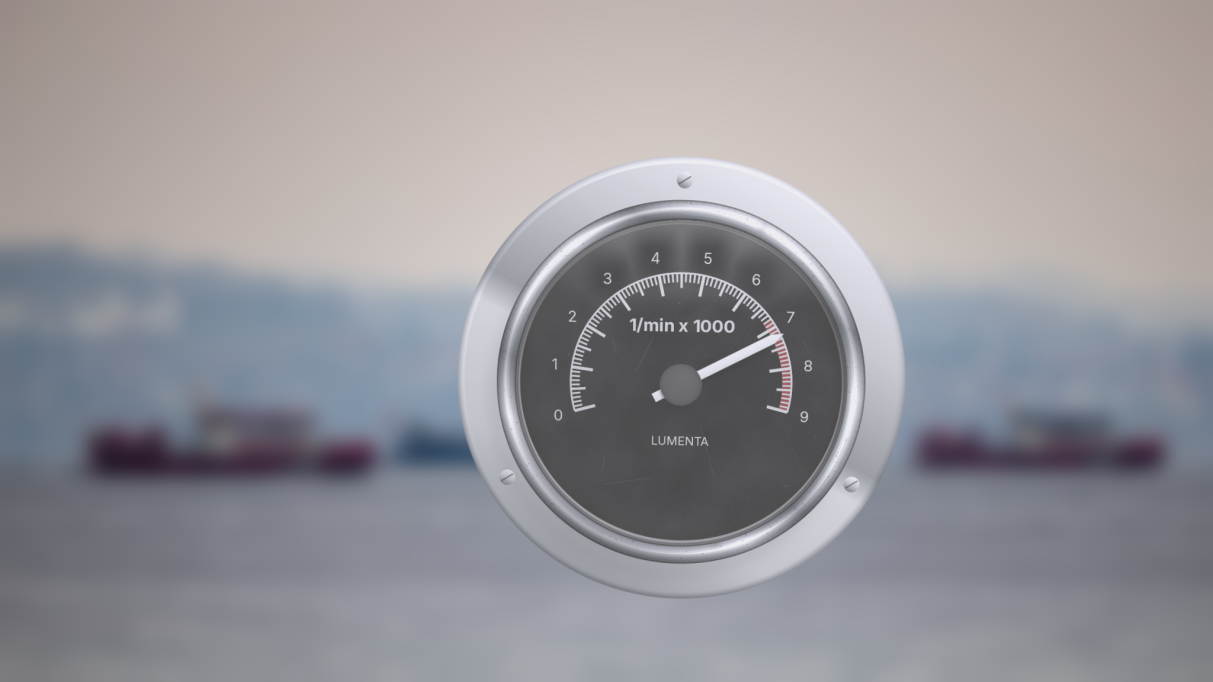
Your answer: 7200 rpm
